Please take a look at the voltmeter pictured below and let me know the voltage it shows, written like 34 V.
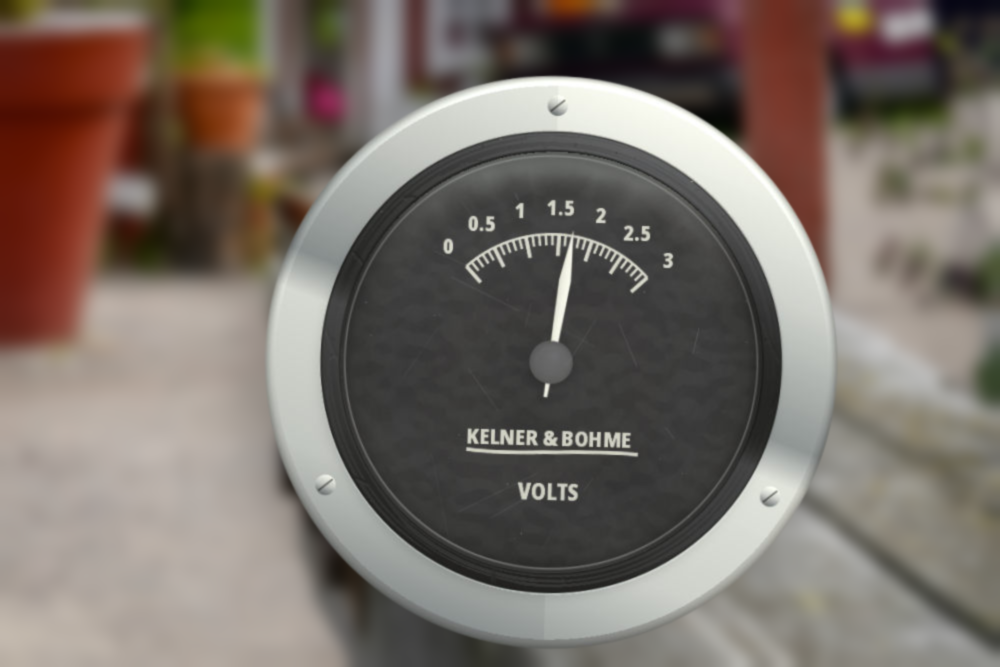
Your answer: 1.7 V
